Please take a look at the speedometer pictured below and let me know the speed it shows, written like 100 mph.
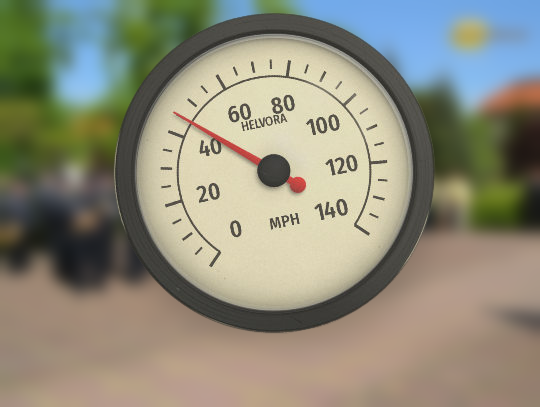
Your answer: 45 mph
